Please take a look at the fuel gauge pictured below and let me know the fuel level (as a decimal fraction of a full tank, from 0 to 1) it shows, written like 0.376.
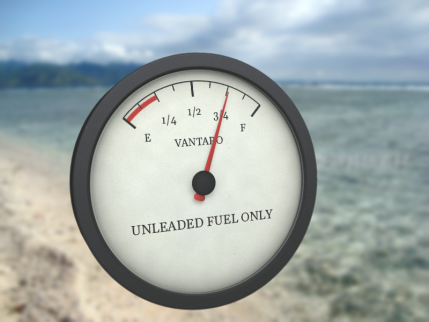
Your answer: 0.75
